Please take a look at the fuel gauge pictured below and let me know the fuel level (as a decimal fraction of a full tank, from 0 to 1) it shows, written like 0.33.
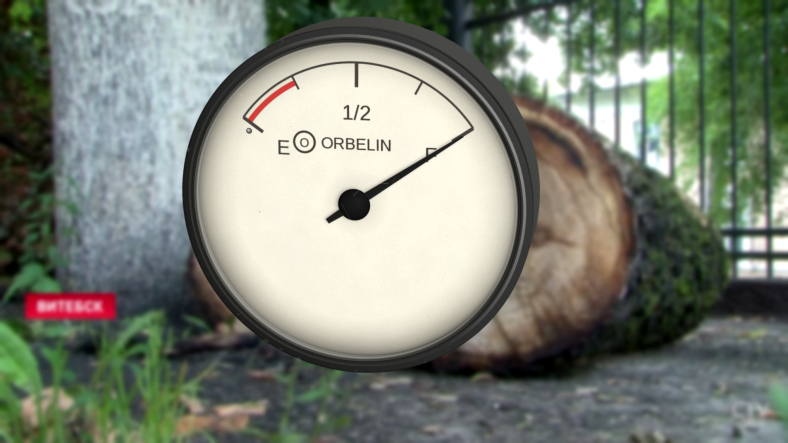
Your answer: 1
